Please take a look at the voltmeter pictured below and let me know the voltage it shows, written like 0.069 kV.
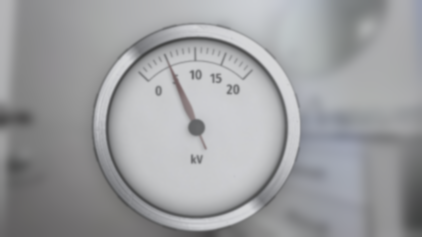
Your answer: 5 kV
